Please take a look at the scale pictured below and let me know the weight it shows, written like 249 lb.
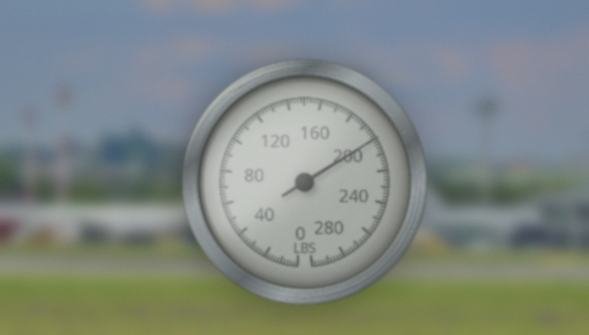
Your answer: 200 lb
